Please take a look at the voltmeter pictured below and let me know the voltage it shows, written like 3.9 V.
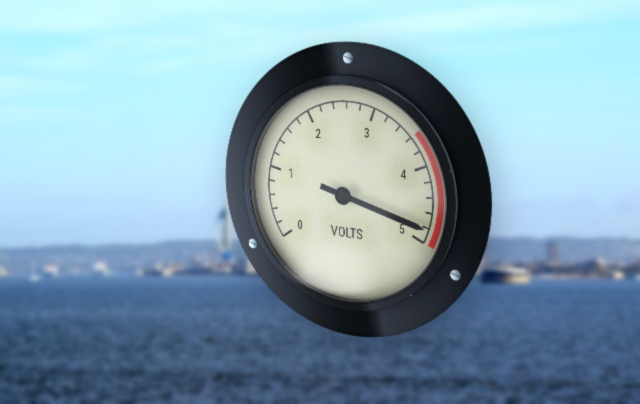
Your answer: 4.8 V
